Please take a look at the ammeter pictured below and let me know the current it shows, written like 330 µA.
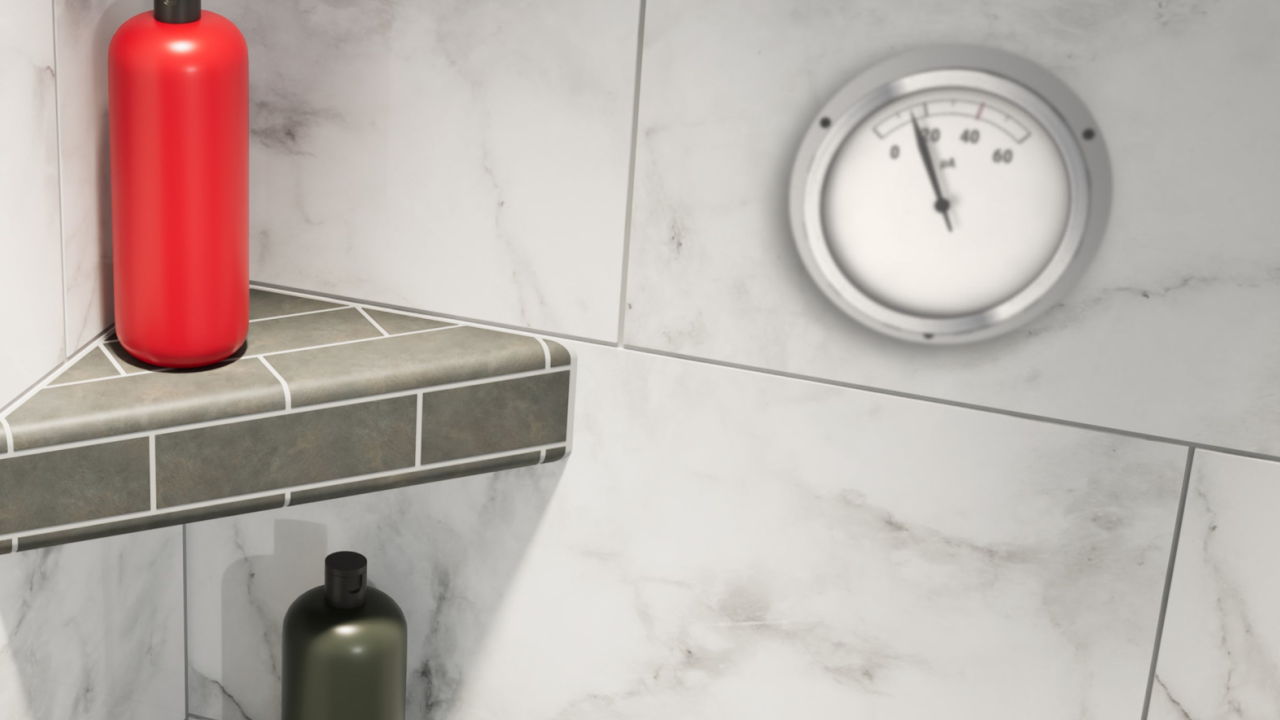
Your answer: 15 µA
